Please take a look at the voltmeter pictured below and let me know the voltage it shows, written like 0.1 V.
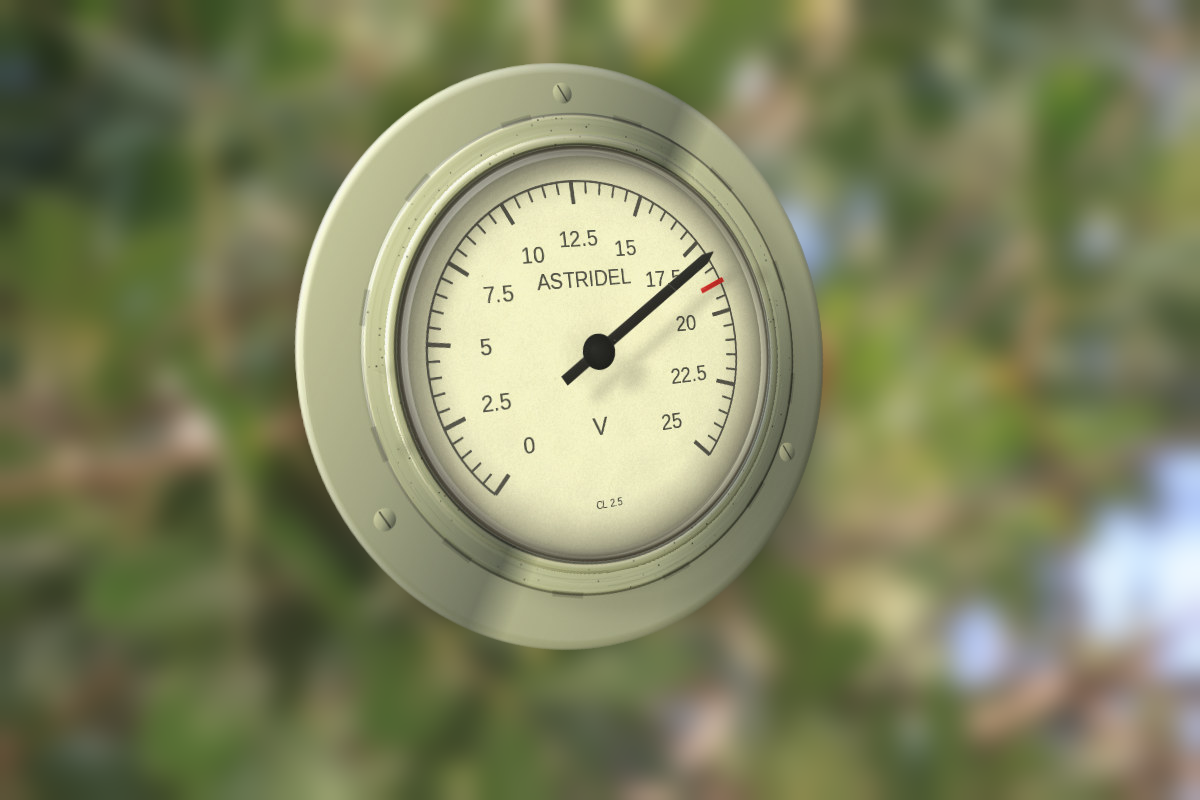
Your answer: 18 V
